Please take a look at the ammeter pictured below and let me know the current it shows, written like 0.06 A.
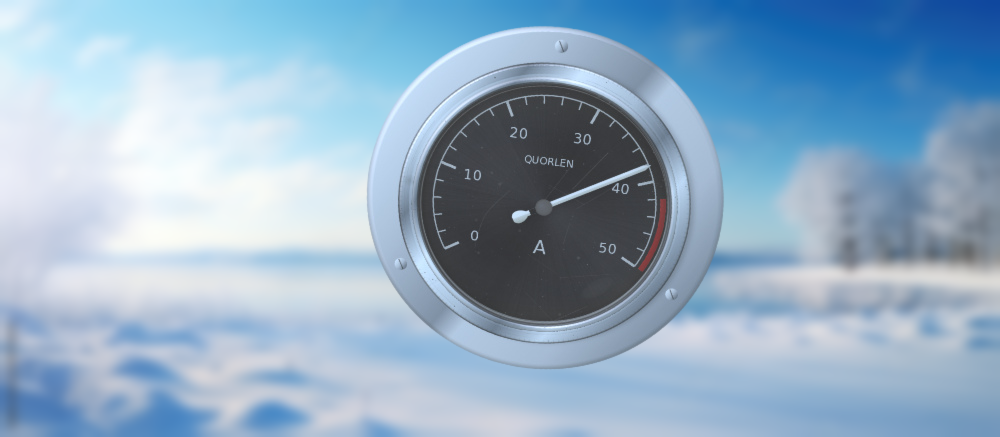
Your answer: 38 A
